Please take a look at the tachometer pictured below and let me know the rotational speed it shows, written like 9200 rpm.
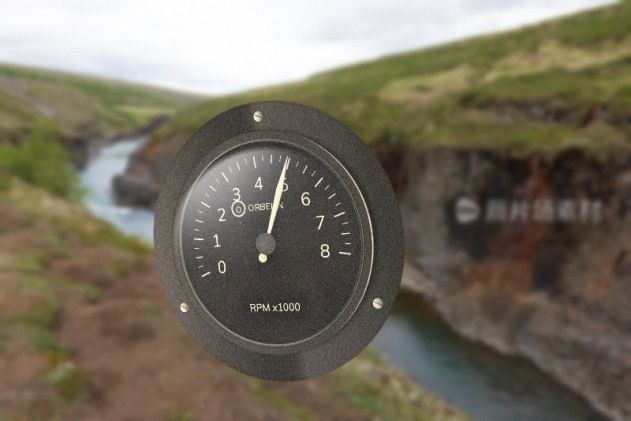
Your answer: 5000 rpm
